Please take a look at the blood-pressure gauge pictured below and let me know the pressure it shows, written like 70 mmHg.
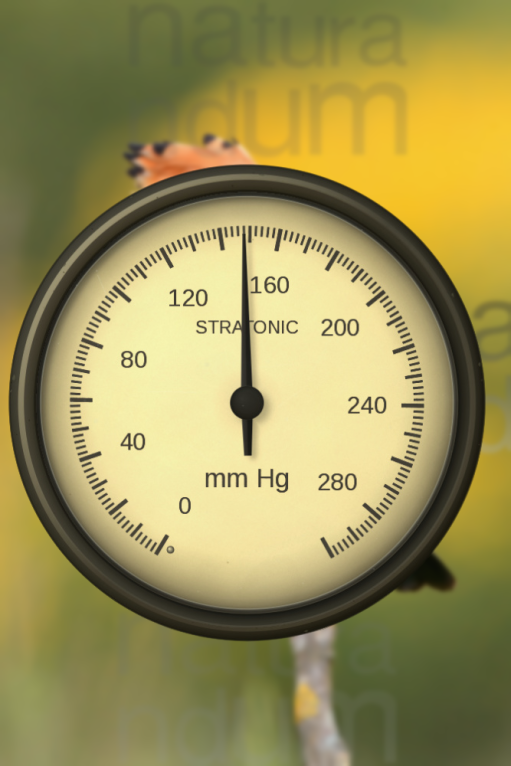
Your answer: 148 mmHg
